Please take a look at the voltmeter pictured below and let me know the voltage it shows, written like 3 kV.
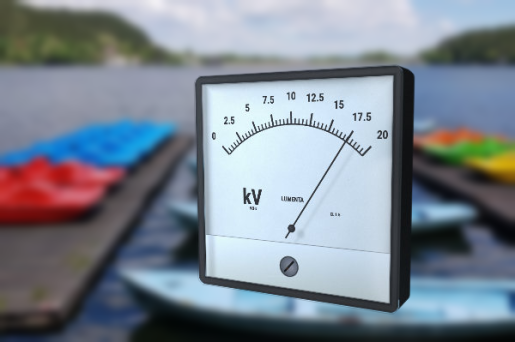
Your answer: 17.5 kV
